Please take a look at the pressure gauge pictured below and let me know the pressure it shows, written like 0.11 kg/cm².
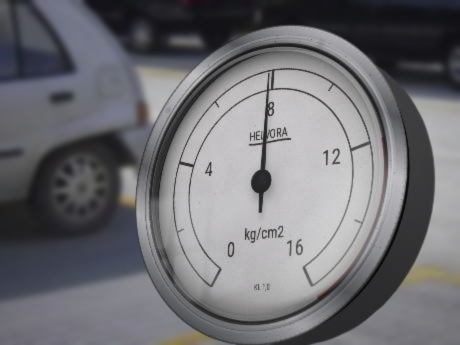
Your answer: 8 kg/cm²
